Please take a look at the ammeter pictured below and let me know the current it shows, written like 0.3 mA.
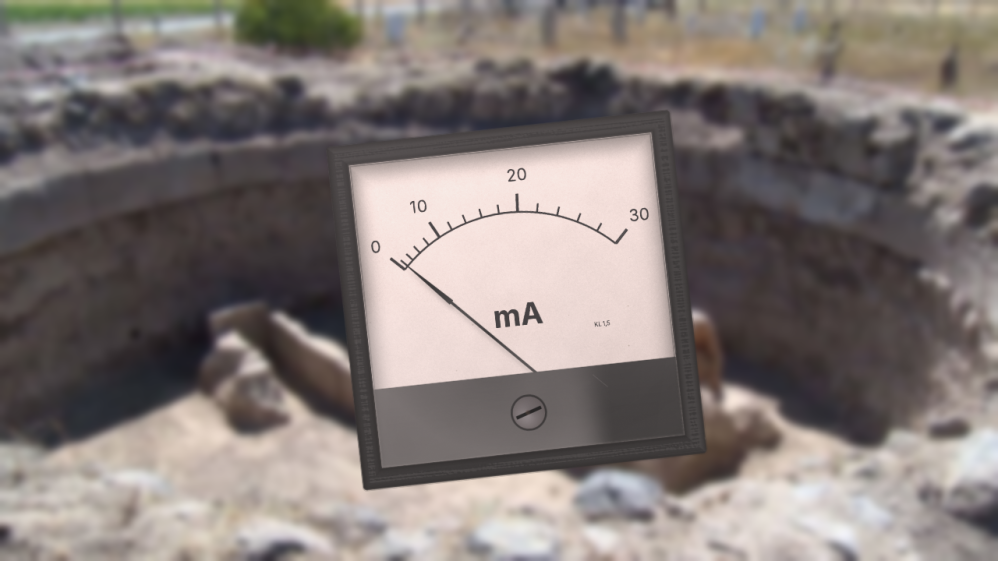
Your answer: 2 mA
